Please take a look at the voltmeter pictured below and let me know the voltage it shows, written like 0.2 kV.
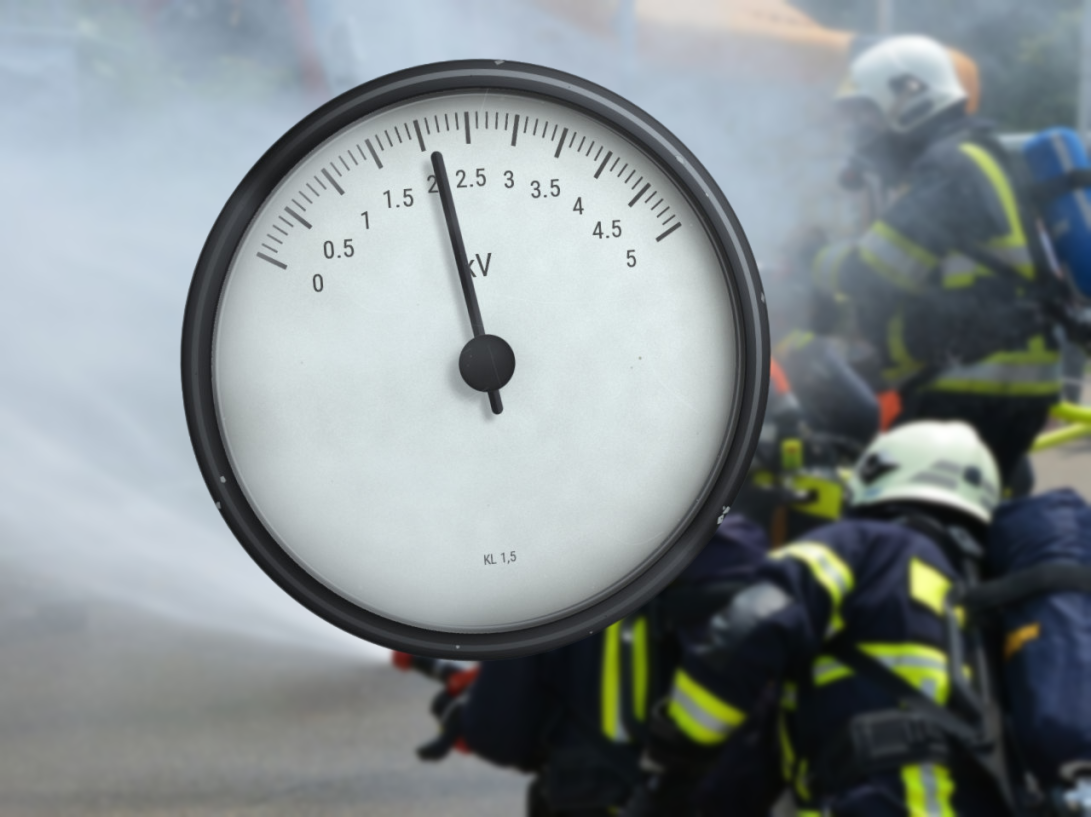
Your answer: 2.1 kV
